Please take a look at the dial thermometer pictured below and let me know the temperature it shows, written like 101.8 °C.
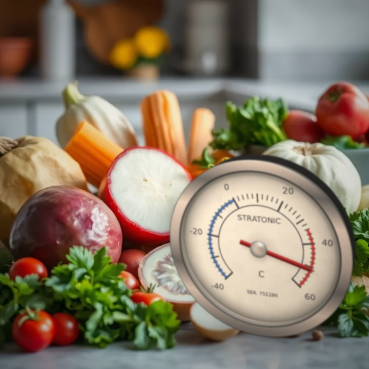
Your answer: 50 °C
